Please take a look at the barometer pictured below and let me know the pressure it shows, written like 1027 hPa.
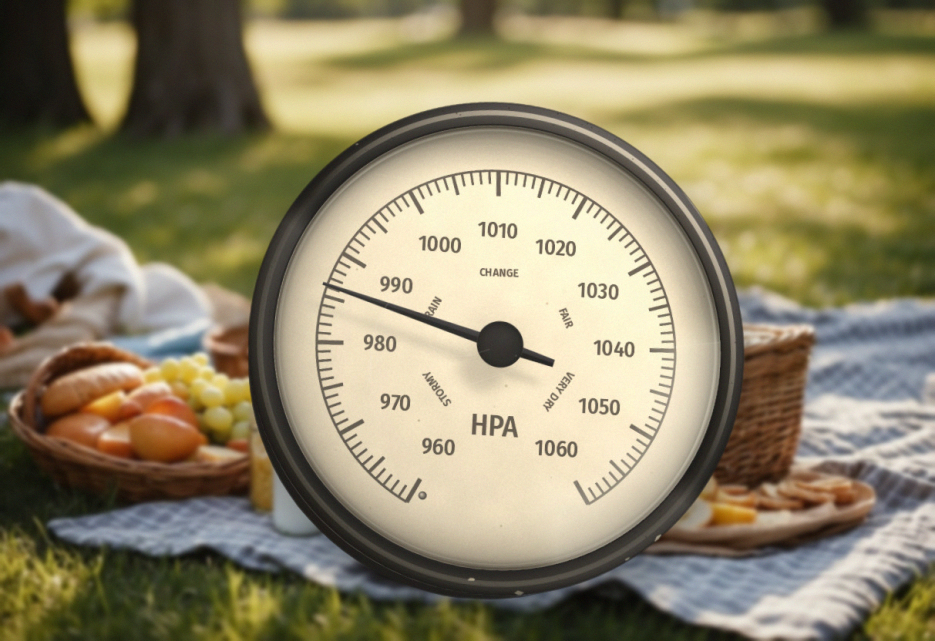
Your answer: 986 hPa
